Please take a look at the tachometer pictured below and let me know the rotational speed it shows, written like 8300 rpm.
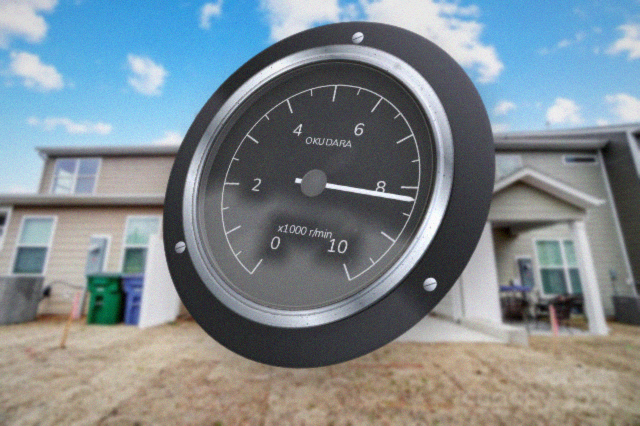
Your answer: 8250 rpm
